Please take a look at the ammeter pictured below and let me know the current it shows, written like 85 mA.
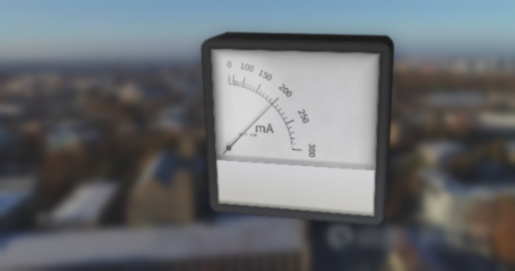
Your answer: 200 mA
